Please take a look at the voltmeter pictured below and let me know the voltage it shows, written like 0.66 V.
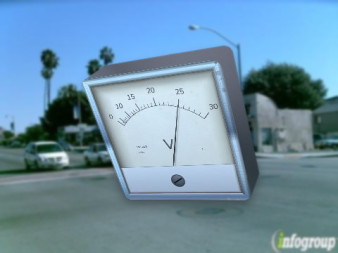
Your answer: 25 V
